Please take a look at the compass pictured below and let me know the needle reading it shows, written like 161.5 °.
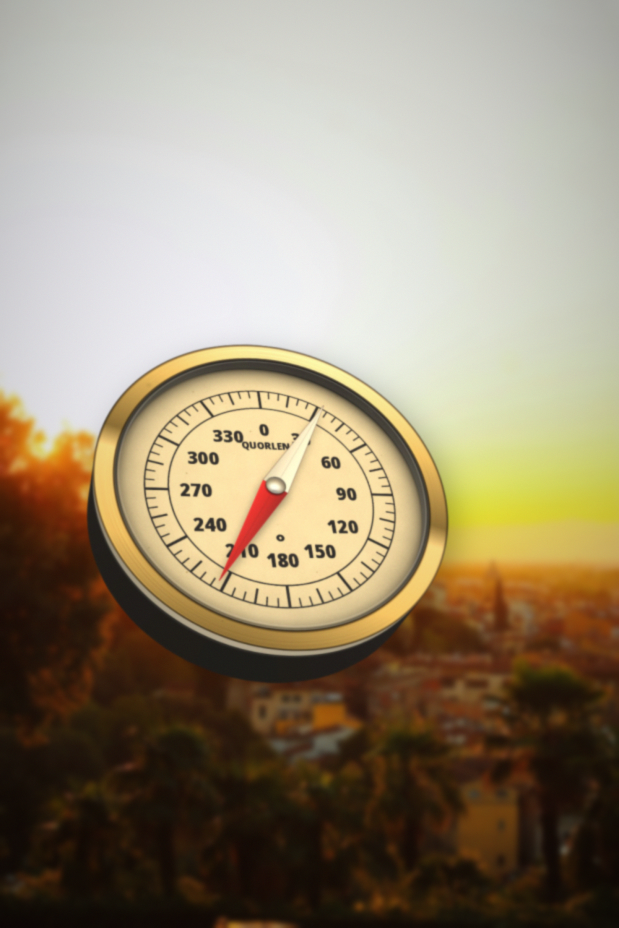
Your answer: 212.5 °
